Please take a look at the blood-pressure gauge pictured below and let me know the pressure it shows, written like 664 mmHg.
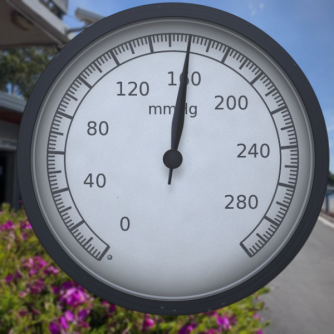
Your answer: 160 mmHg
